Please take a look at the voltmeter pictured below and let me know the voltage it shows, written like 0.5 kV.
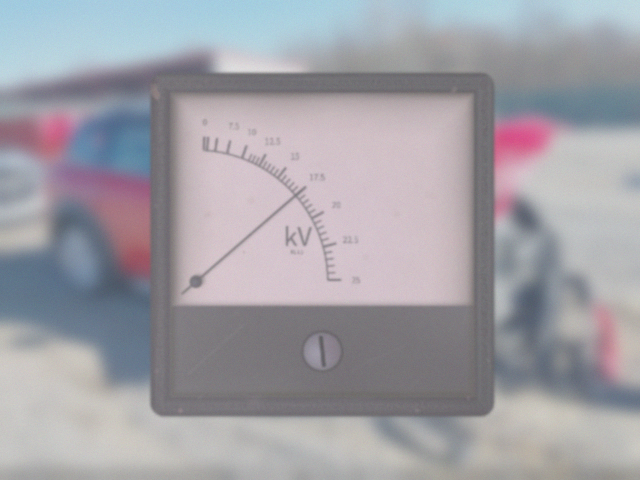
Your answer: 17.5 kV
